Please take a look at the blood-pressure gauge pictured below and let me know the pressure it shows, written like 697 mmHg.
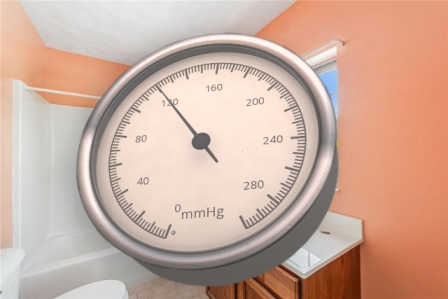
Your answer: 120 mmHg
